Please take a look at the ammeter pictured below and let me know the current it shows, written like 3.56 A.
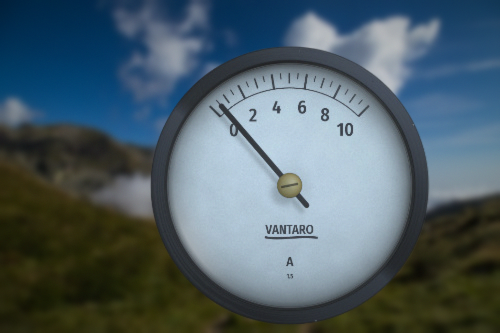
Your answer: 0.5 A
